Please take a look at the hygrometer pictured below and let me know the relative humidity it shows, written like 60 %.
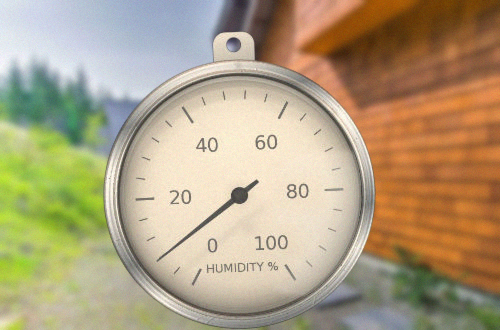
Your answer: 8 %
